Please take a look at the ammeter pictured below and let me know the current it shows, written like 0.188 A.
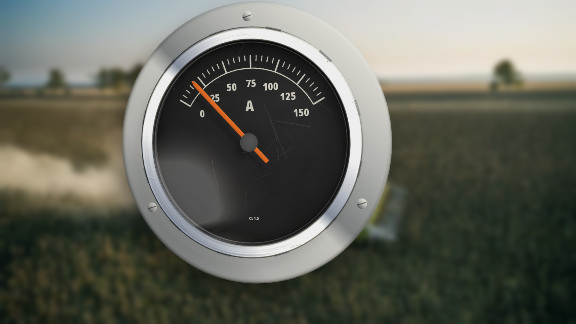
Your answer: 20 A
